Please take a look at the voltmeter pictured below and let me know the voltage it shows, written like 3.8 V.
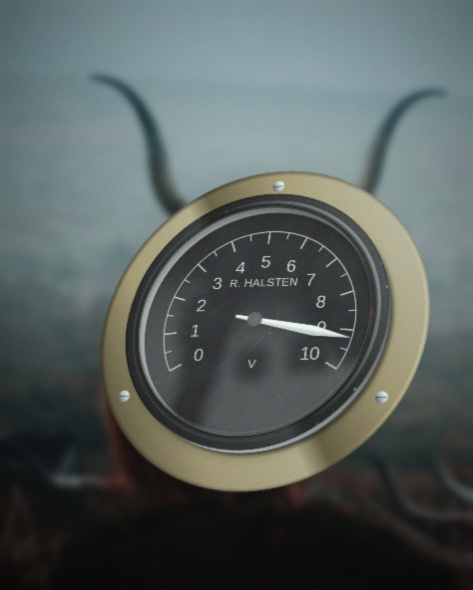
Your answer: 9.25 V
